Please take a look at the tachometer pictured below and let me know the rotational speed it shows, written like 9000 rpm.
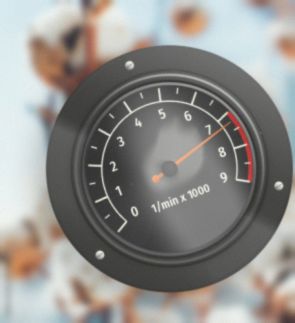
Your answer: 7250 rpm
